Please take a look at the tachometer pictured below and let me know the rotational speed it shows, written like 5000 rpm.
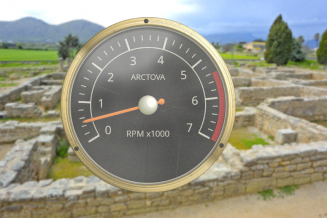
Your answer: 500 rpm
